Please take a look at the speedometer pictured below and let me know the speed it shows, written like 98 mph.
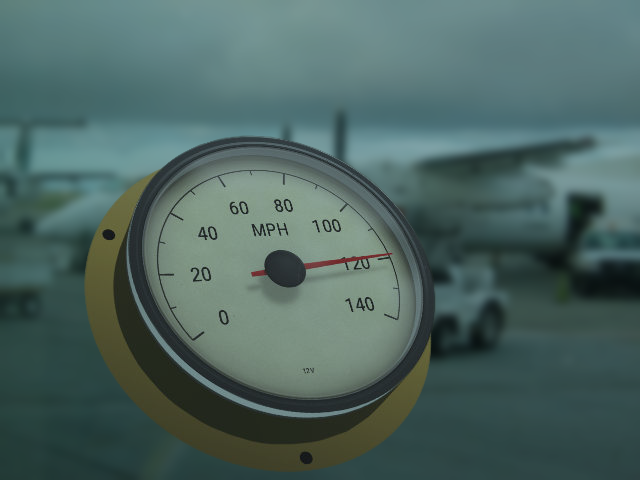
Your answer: 120 mph
